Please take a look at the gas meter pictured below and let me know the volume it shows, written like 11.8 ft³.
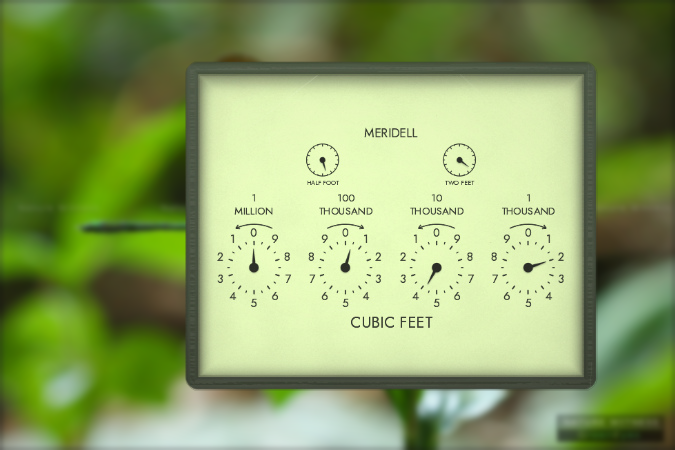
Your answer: 4200 ft³
